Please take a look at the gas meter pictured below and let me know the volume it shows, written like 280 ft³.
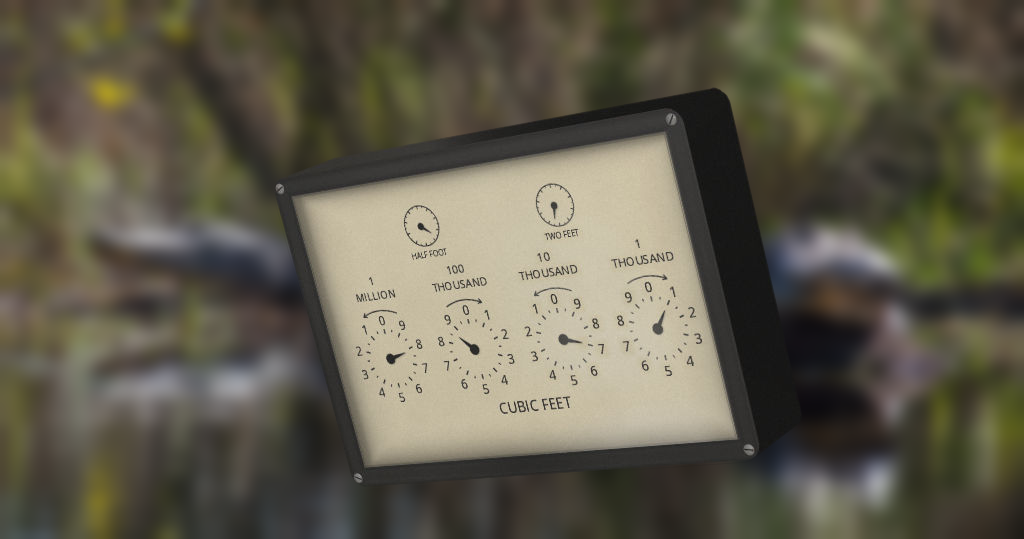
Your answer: 787100 ft³
